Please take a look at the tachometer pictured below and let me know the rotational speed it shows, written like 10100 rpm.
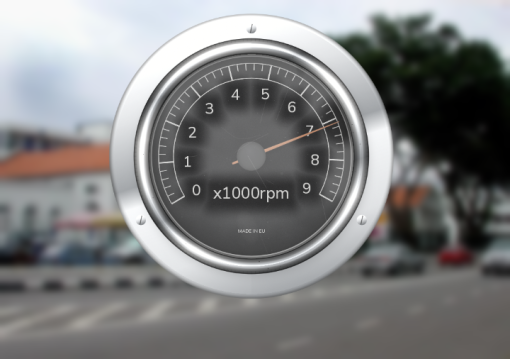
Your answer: 7100 rpm
